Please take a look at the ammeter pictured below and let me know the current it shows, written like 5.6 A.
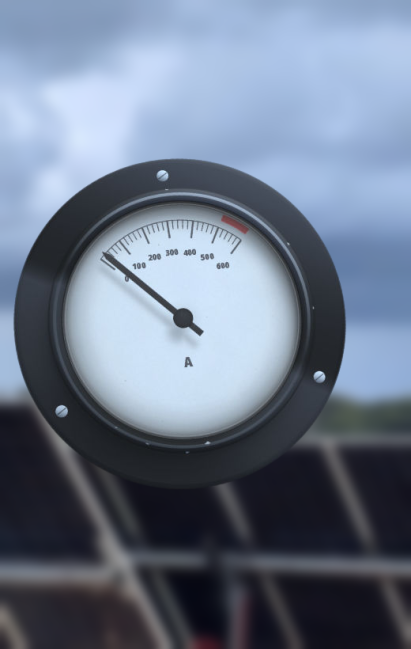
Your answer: 20 A
